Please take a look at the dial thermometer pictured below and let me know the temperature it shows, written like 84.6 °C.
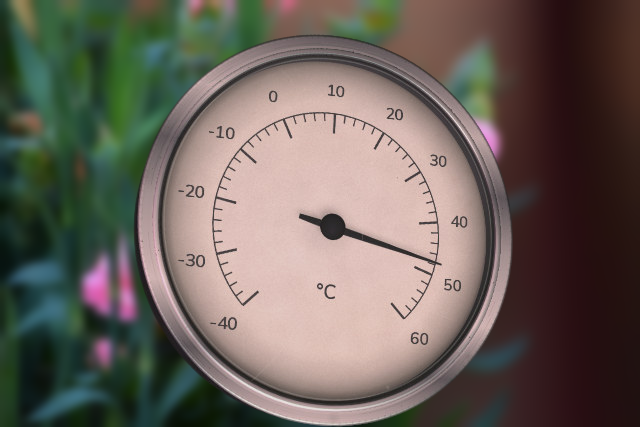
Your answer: 48 °C
